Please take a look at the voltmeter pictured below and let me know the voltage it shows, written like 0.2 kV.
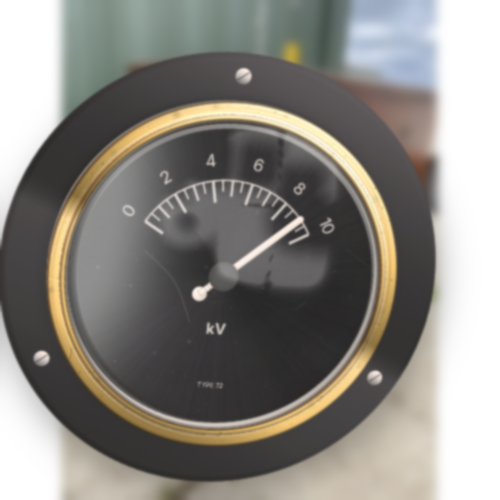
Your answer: 9 kV
